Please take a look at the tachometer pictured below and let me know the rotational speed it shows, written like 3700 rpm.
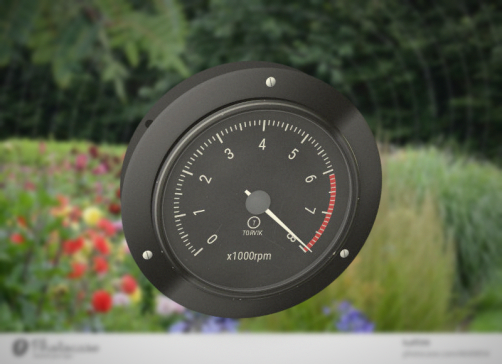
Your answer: 7900 rpm
